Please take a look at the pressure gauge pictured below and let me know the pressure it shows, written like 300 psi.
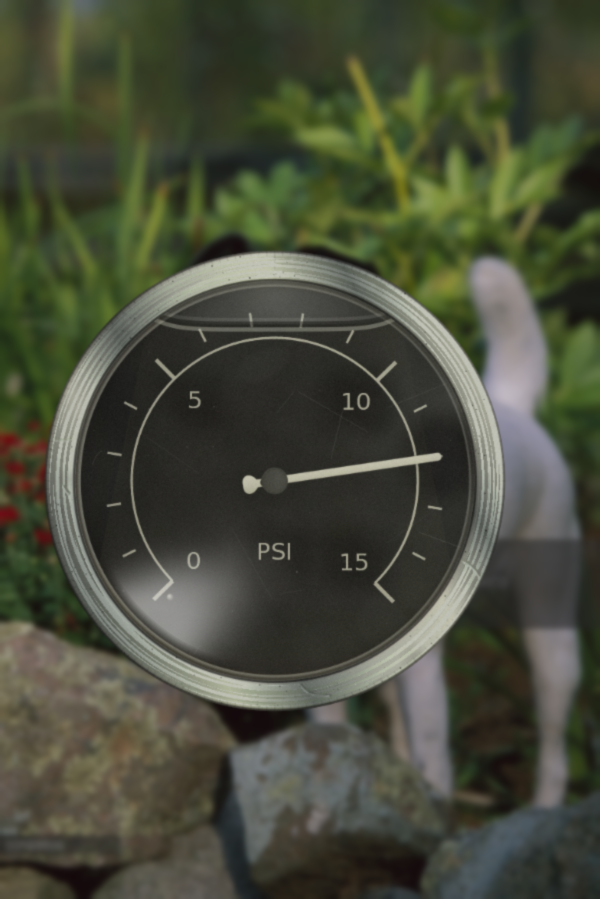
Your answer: 12 psi
